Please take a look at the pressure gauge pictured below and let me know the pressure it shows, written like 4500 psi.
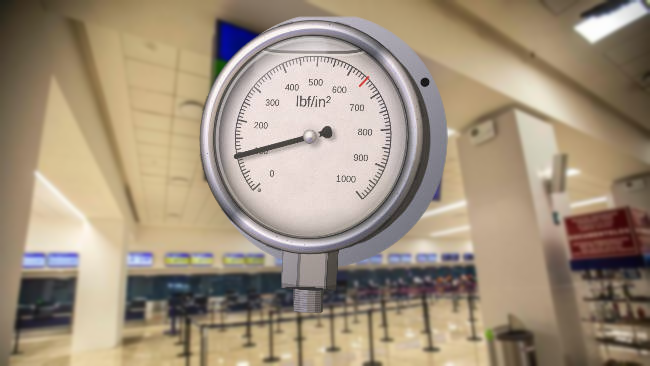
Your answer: 100 psi
